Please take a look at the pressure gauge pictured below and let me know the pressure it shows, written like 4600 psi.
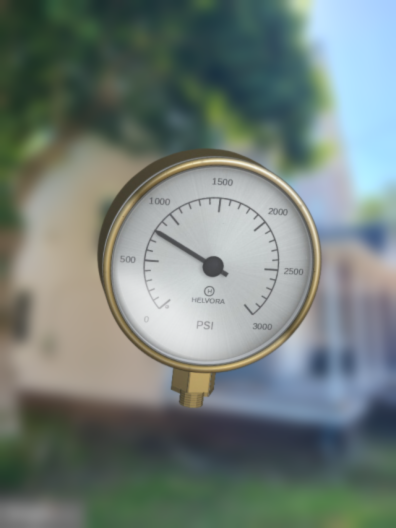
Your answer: 800 psi
